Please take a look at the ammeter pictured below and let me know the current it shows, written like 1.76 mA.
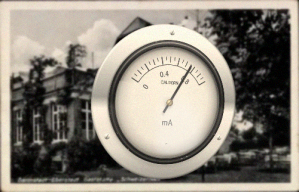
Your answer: 0.75 mA
